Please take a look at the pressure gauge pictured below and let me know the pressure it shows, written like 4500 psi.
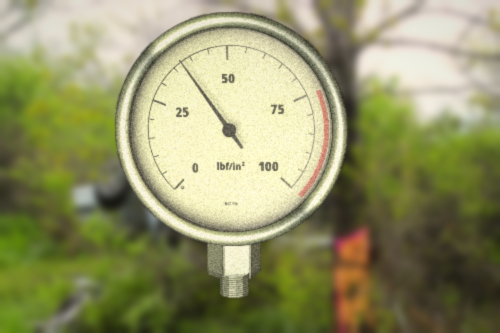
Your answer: 37.5 psi
